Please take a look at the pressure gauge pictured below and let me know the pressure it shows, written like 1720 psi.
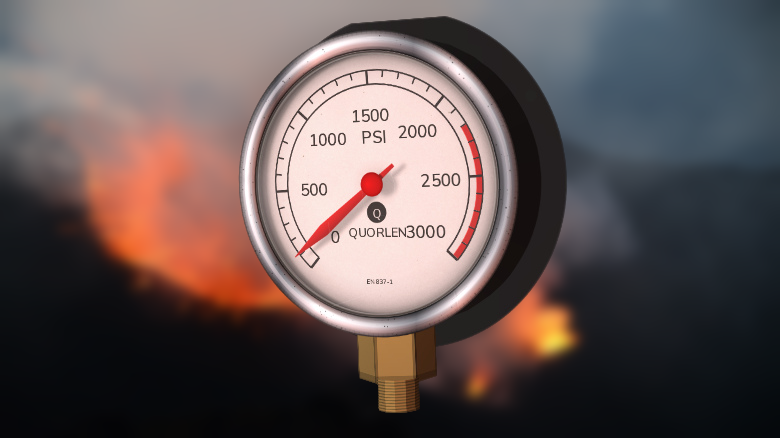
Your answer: 100 psi
